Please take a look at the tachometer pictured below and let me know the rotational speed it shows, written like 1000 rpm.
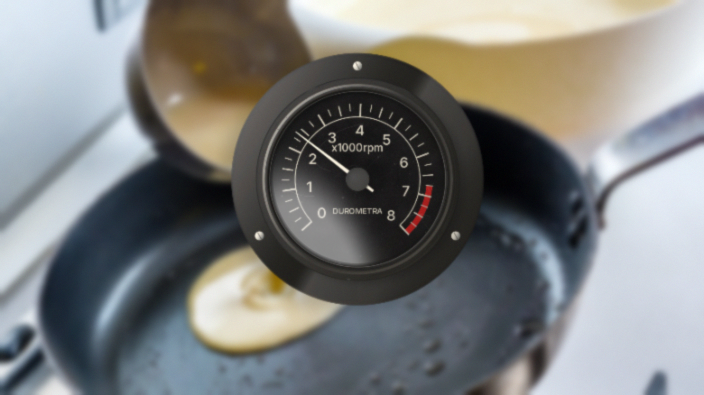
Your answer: 2375 rpm
